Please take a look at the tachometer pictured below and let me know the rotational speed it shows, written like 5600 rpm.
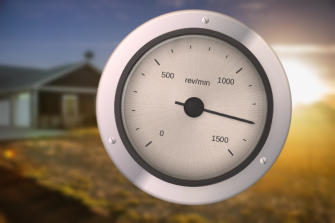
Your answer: 1300 rpm
